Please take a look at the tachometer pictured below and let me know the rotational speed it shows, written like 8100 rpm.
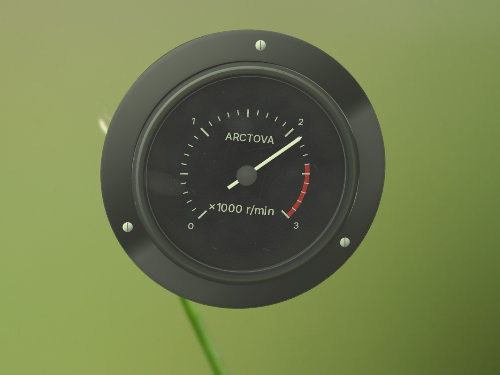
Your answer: 2100 rpm
